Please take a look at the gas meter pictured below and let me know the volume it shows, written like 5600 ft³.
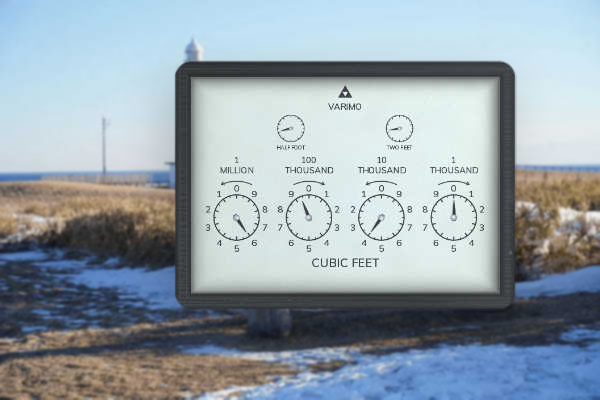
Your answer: 594000 ft³
